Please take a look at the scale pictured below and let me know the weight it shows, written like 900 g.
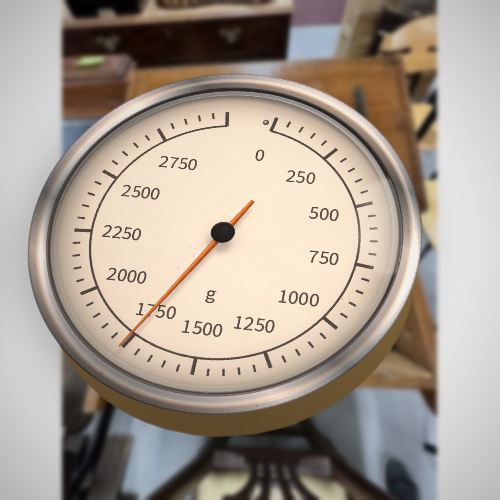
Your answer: 1750 g
